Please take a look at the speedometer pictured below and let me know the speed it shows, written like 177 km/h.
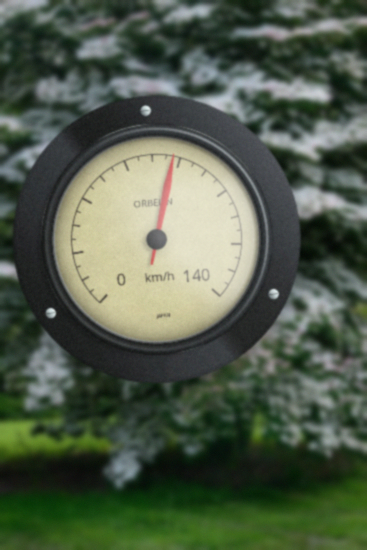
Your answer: 77.5 km/h
